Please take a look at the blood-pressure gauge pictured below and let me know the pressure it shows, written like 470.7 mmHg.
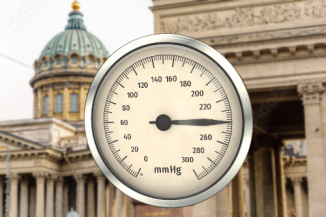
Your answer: 240 mmHg
